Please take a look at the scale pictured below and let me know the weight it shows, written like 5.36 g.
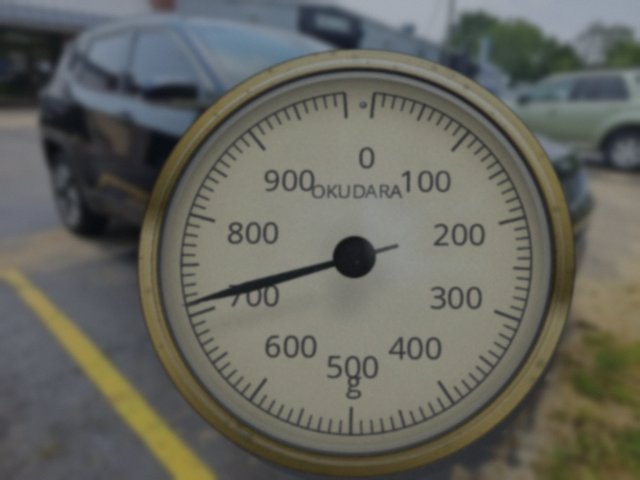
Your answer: 710 g
